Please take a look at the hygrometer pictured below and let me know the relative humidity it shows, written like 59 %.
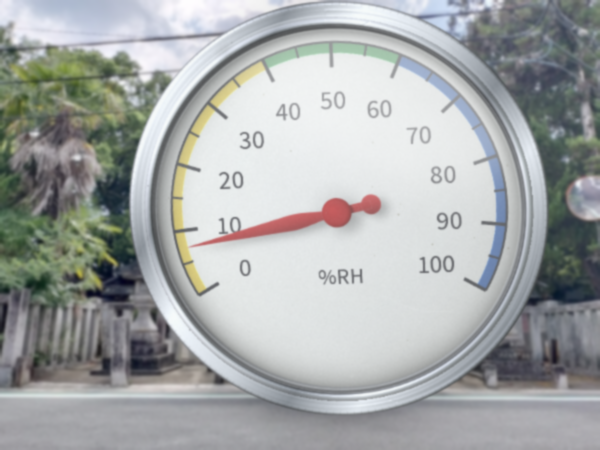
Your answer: 7.5 %
